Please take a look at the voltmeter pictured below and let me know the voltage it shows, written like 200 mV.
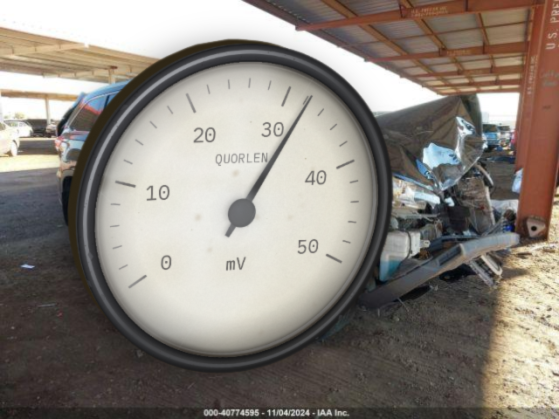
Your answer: 32 mV
